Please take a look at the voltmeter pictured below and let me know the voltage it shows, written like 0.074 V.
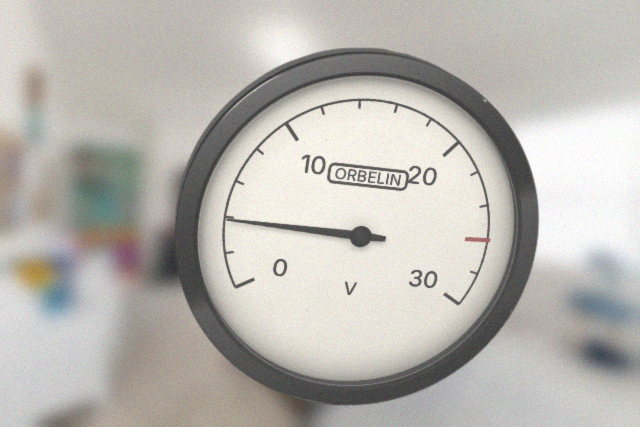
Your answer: 4 V
